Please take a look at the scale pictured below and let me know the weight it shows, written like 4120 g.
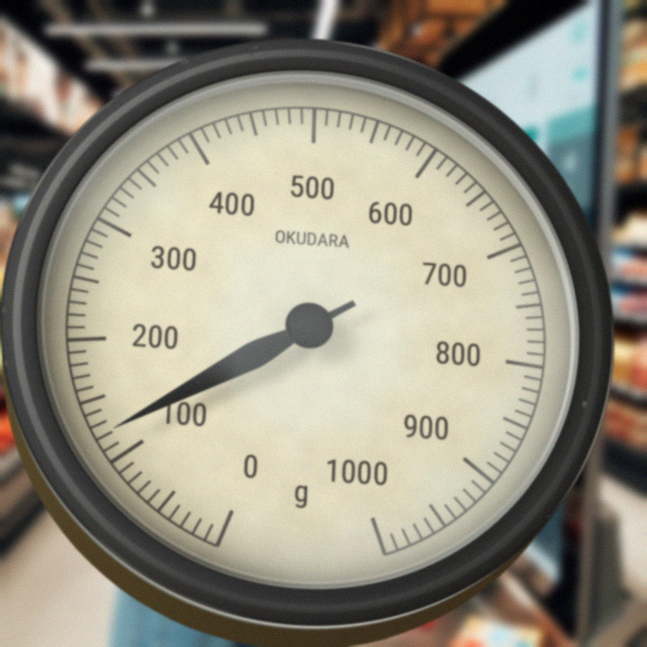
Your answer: 120 g
